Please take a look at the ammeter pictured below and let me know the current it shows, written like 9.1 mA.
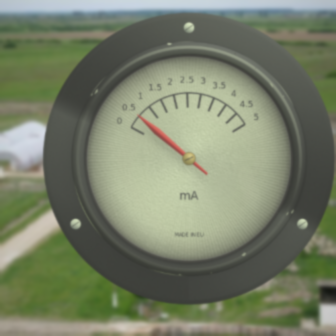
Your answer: 0.5 mA
